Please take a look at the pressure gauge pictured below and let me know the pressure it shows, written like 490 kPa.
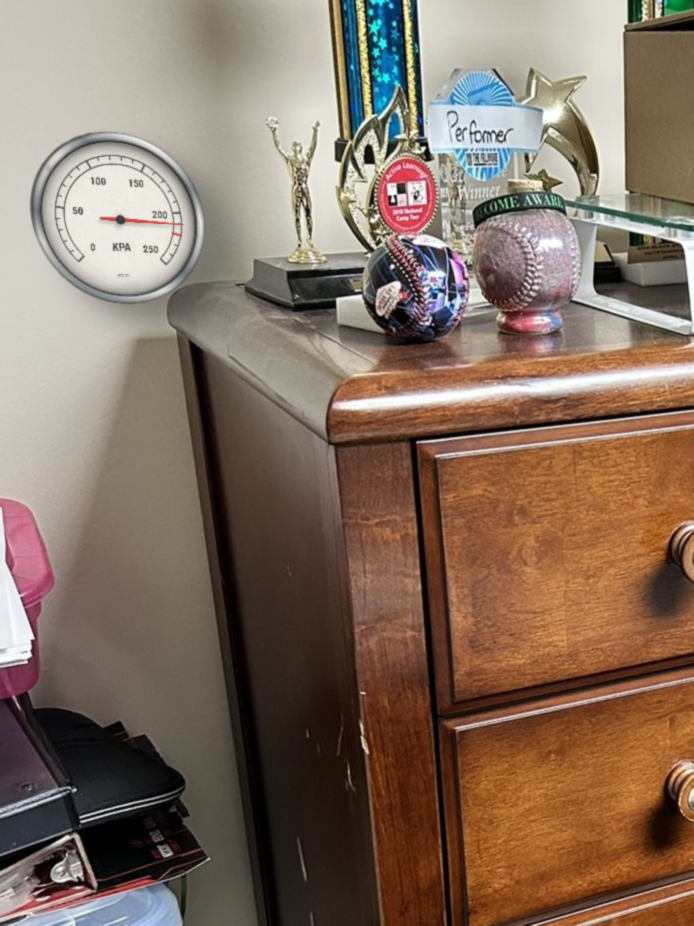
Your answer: 210 kPa
